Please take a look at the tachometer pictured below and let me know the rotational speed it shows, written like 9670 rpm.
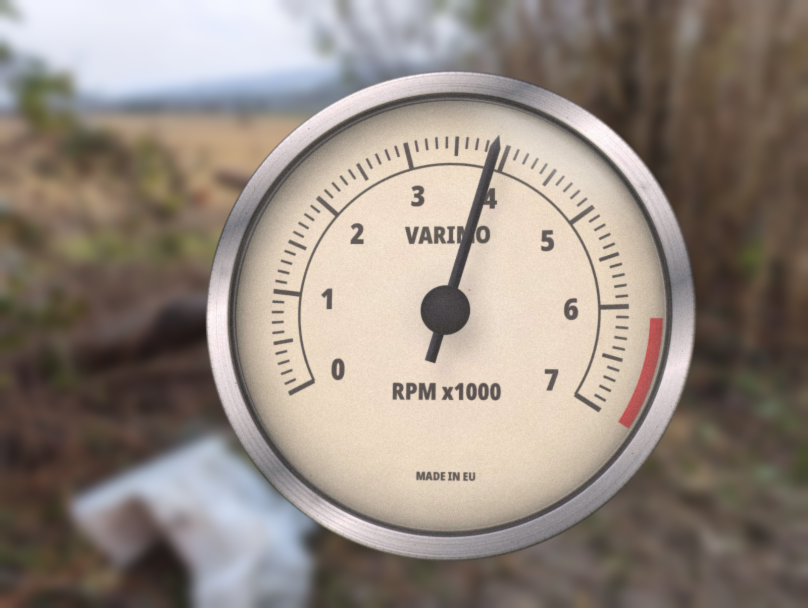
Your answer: 3900 rpm
